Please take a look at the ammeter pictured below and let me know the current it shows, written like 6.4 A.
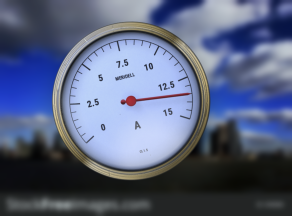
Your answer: 13.5 A
